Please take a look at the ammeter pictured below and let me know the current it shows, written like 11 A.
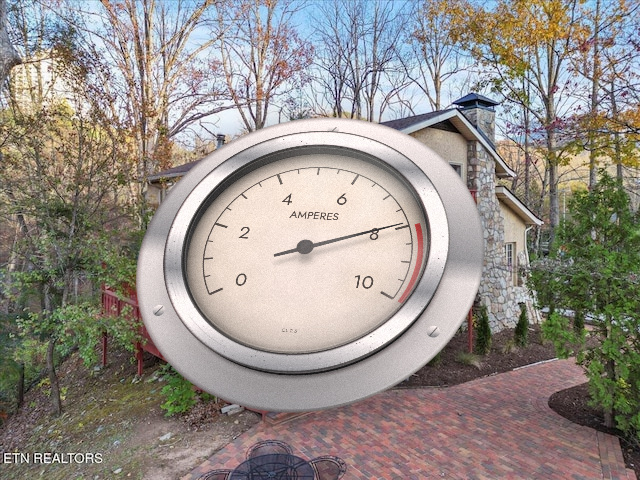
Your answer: 8 A
